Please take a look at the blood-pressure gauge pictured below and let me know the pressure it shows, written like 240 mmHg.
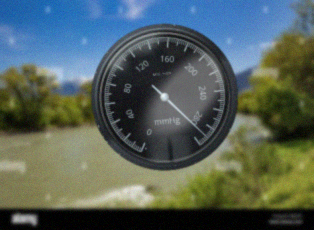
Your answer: 290 mmHg
